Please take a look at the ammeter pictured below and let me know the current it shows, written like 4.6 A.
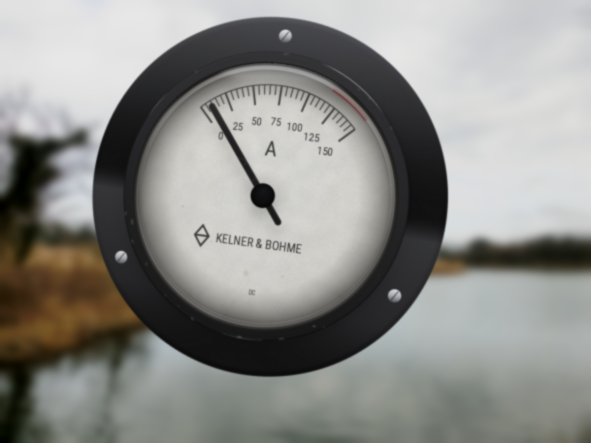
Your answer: 10 A
